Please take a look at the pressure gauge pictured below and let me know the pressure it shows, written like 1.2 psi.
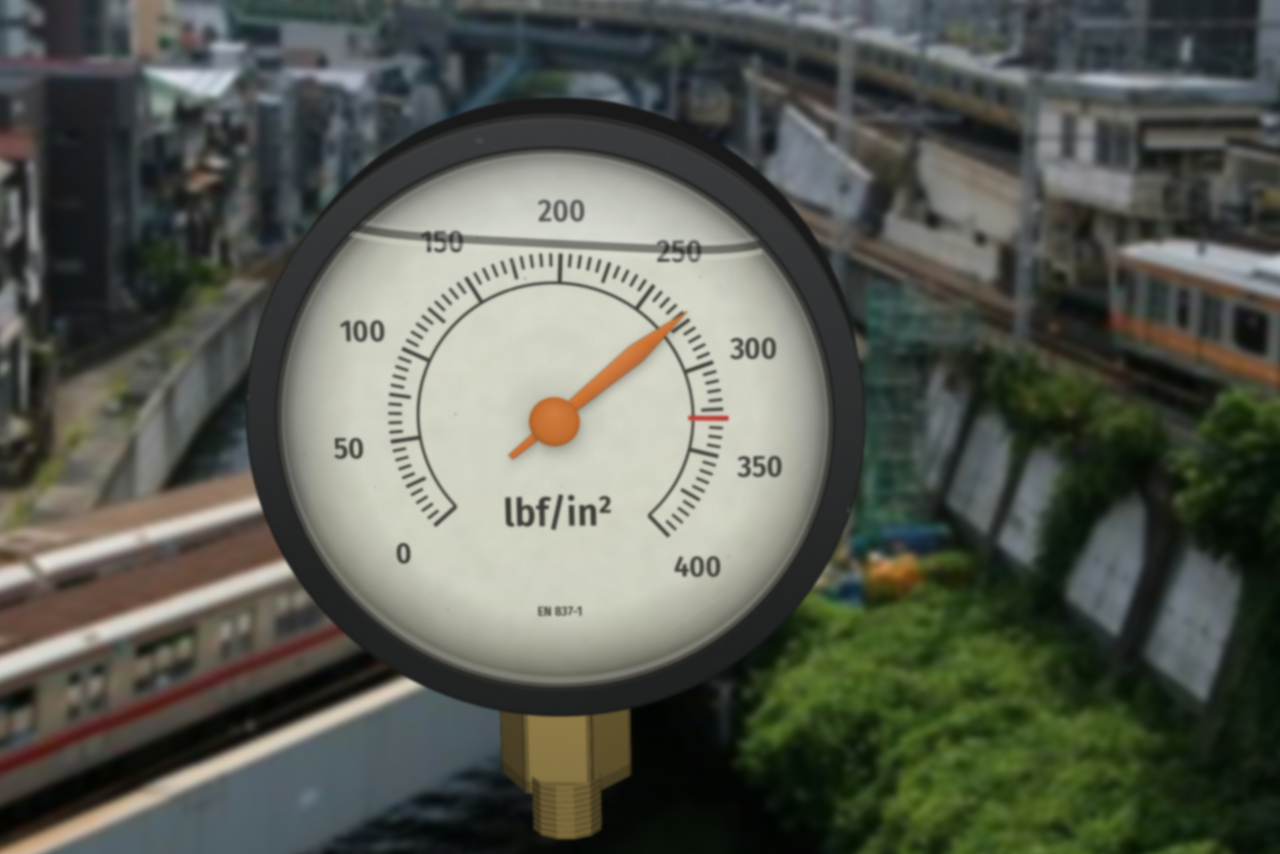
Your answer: 270 psi
